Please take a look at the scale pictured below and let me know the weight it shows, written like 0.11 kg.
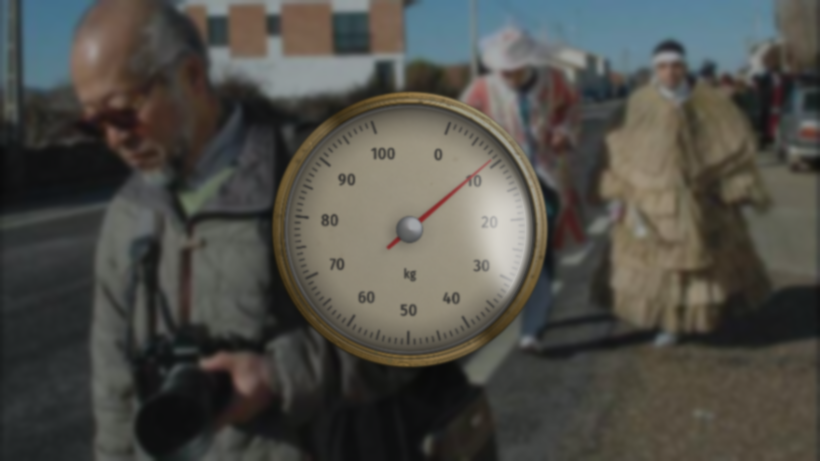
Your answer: 9 kg
